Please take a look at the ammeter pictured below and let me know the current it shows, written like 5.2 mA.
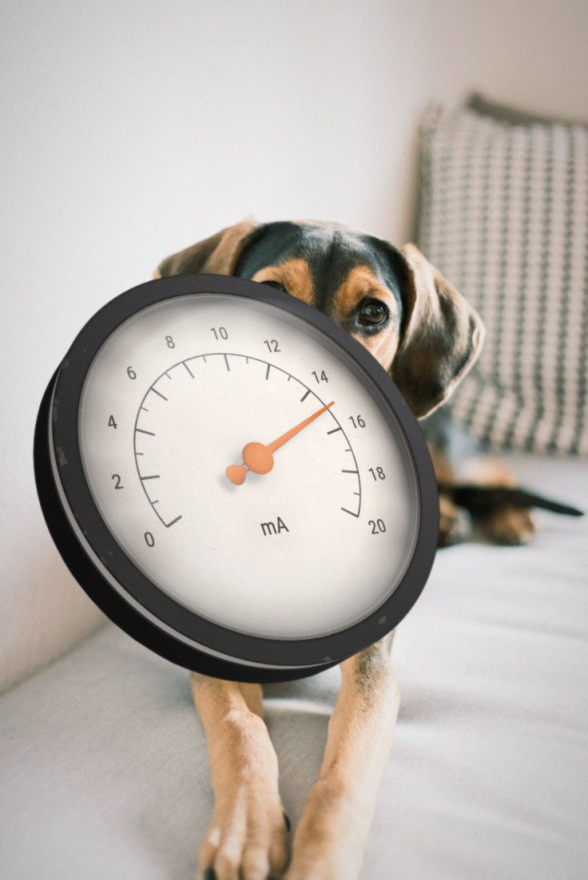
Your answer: 15 mA
